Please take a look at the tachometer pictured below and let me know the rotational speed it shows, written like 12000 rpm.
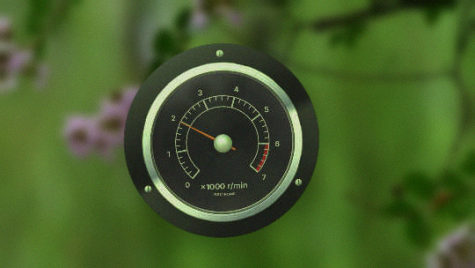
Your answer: 2000 rpm
